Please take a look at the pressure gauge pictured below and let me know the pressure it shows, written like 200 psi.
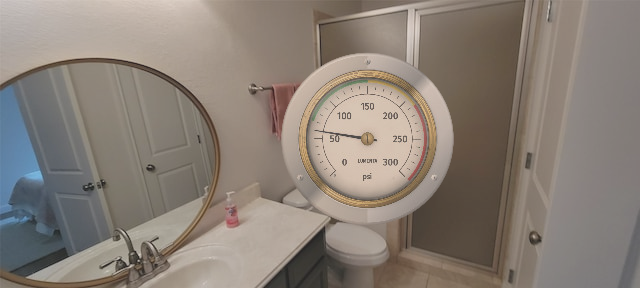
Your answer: 60 psi
